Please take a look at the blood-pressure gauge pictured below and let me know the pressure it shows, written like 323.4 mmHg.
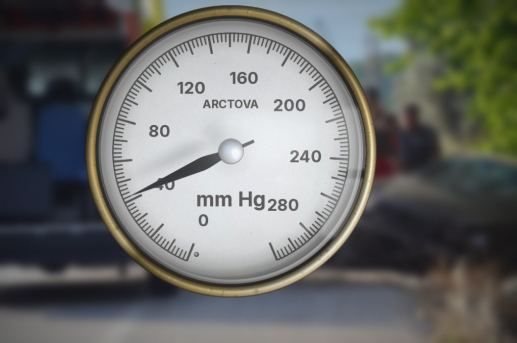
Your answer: 42 mmHg
